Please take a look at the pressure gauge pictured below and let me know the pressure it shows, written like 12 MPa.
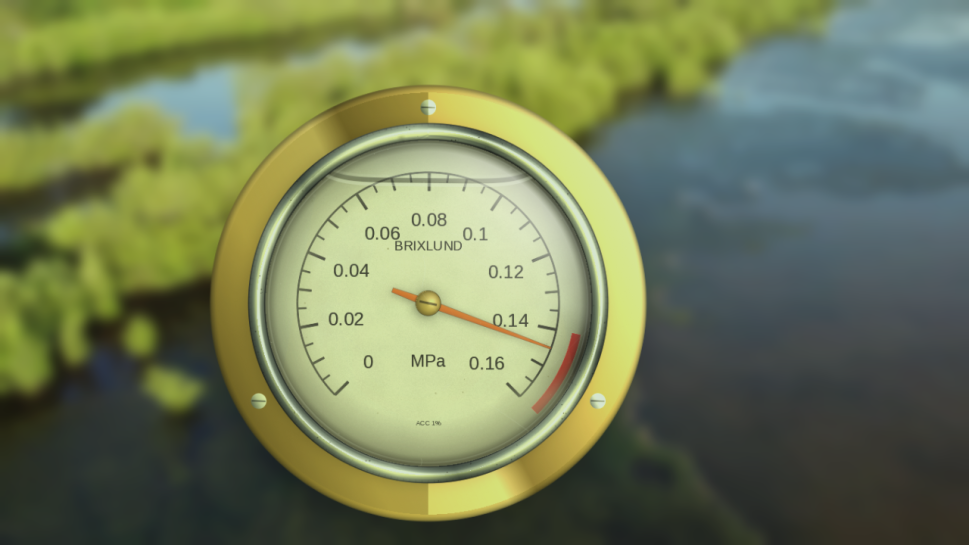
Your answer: 0.145 MPa
